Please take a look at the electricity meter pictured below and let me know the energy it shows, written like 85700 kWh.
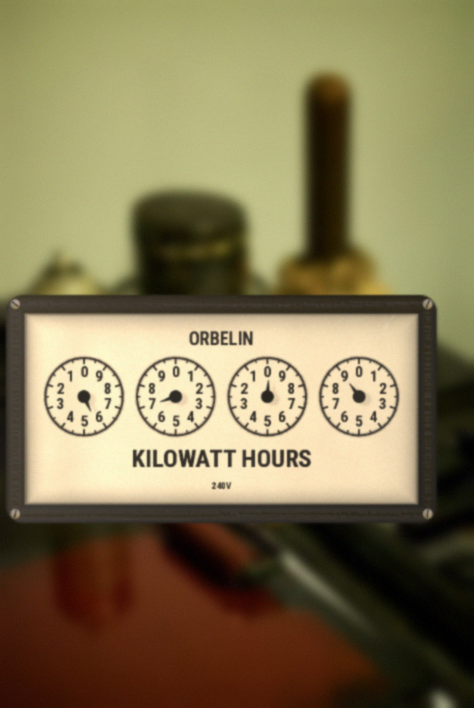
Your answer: 5699 kWh
